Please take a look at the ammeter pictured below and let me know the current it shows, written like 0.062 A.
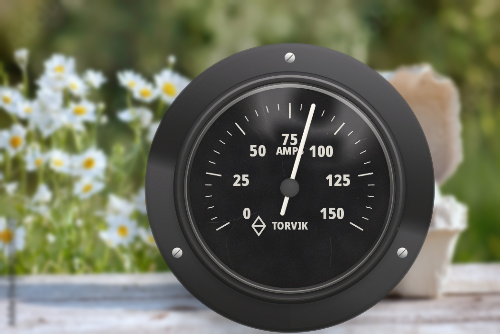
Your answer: 85 A
